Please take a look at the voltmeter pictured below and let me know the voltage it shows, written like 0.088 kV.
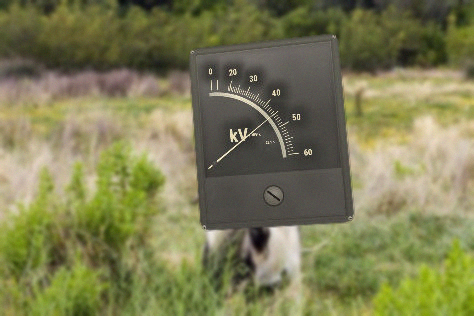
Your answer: 45 kV
